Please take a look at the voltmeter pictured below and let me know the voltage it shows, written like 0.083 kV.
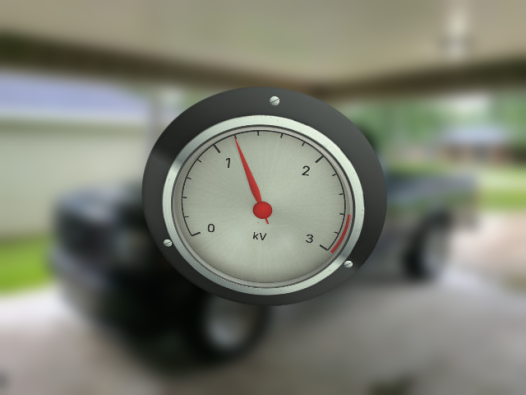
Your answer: 1.2 kV
